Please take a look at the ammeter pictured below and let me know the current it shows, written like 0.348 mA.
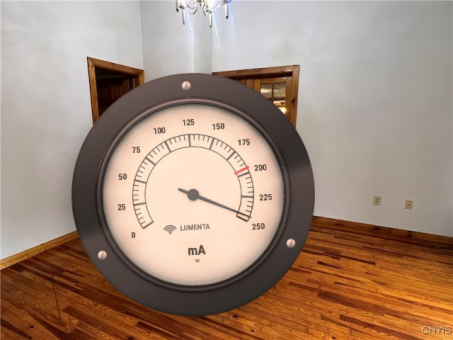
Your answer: 245 mA
